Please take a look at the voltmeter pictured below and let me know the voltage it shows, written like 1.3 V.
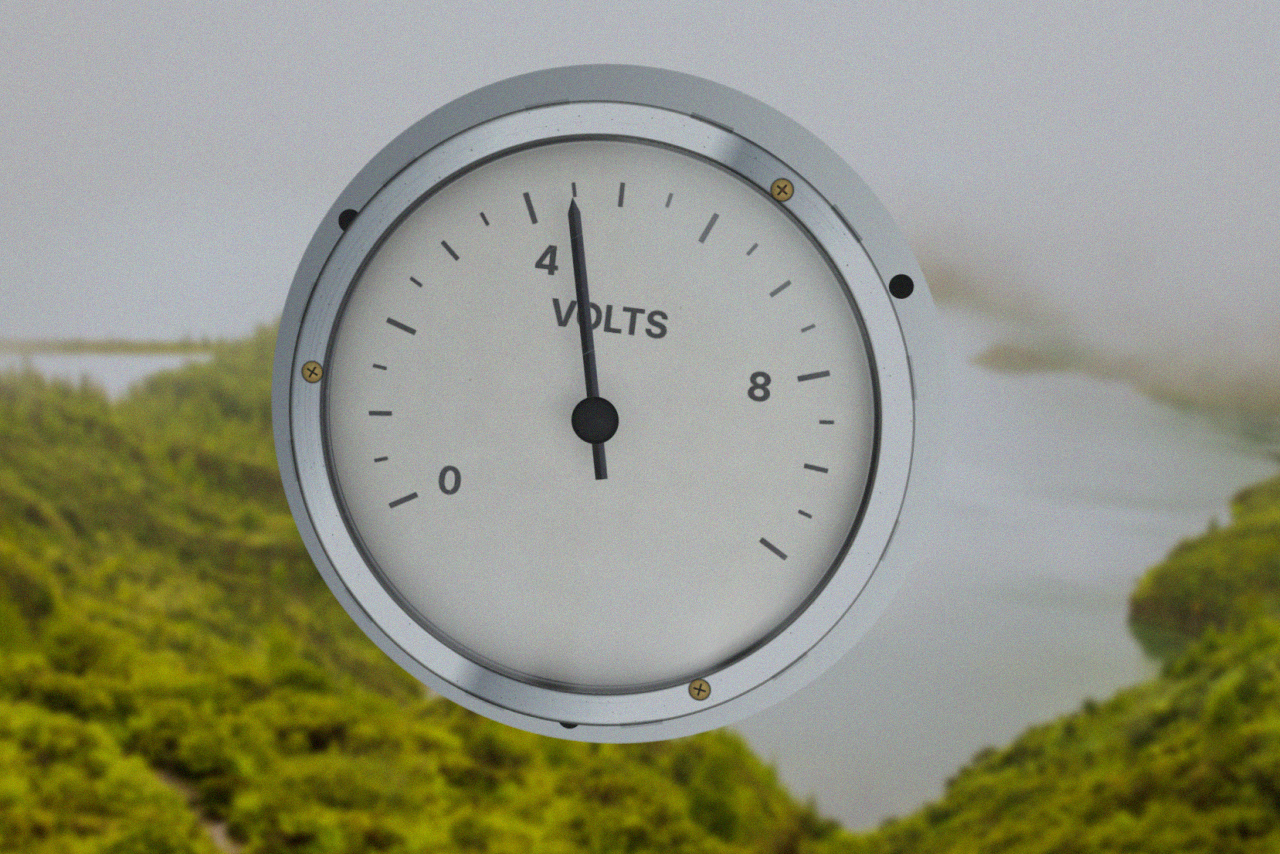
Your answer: 4.5 V
